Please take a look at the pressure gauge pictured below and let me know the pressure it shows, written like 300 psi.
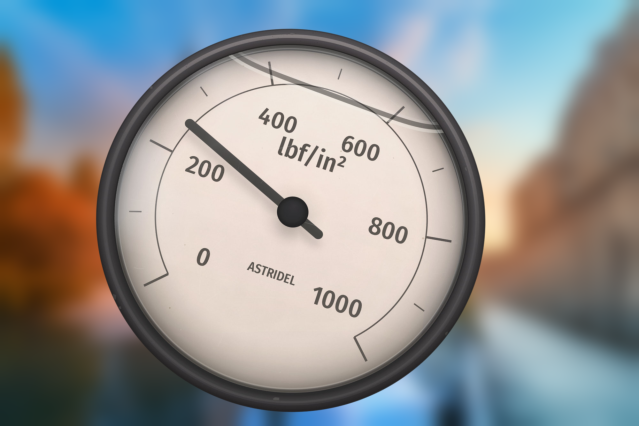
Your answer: 250 psi
